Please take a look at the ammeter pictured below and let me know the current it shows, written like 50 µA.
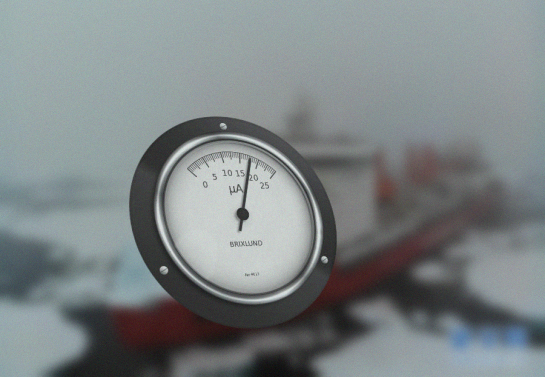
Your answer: 17.5 µA
